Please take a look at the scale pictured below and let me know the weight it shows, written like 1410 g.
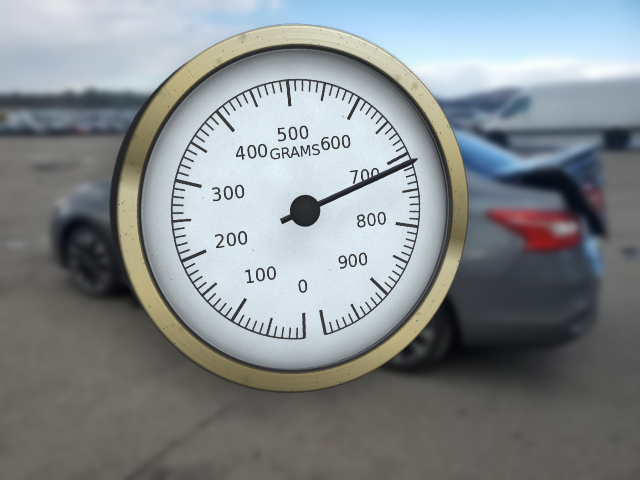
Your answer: 710 g
